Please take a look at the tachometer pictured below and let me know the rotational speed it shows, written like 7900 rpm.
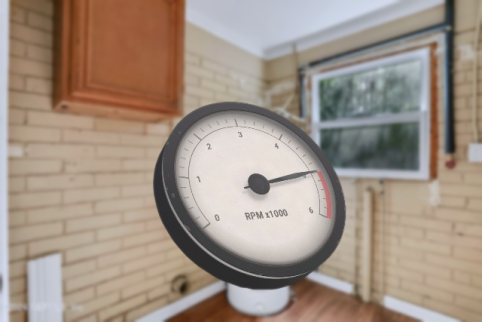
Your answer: 5000 rpm
